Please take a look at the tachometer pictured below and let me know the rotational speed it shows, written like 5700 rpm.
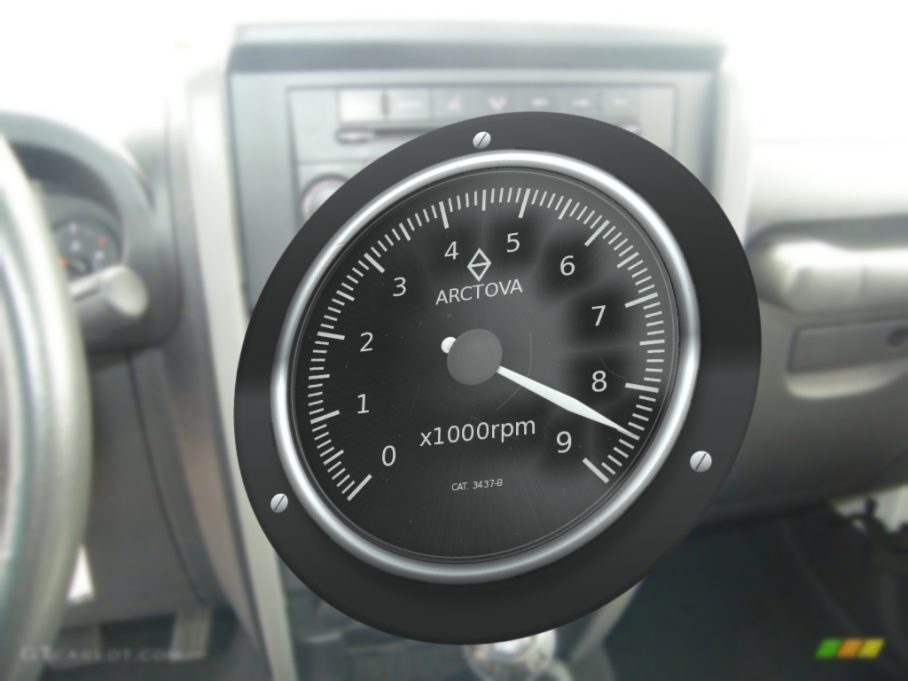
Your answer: 8500 rpm
